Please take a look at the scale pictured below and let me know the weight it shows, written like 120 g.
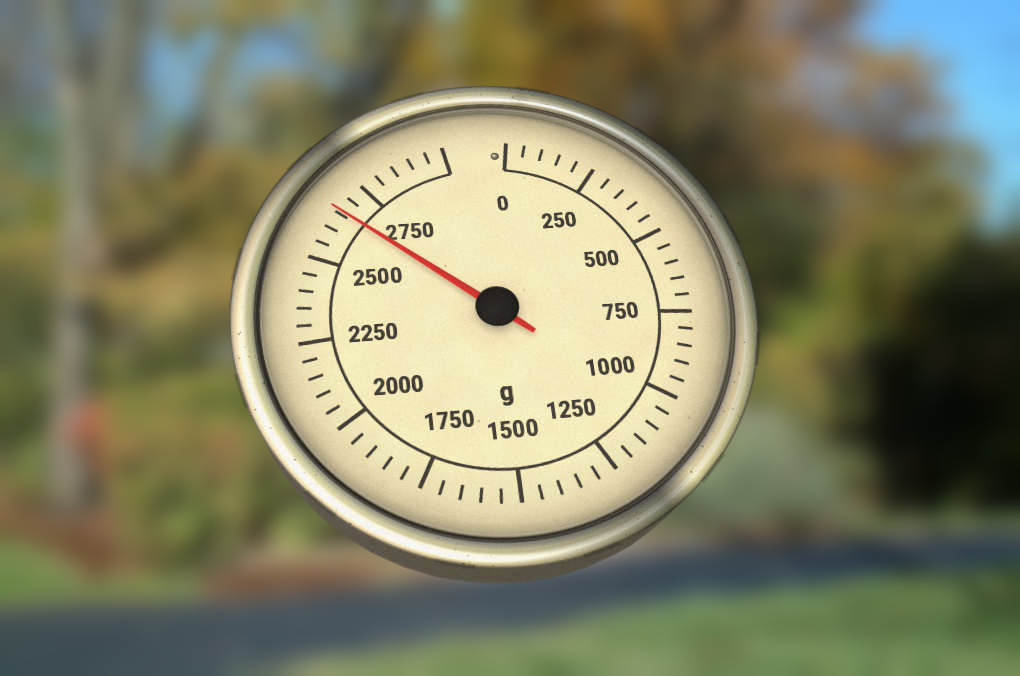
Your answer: 2650 g
